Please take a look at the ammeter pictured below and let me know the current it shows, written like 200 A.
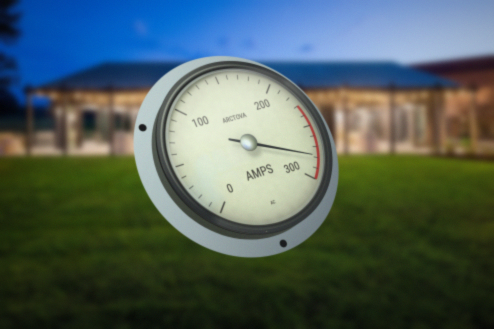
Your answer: 280 A
